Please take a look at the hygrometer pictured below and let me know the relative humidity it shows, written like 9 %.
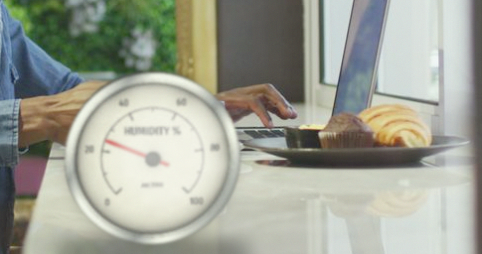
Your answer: 25 %
